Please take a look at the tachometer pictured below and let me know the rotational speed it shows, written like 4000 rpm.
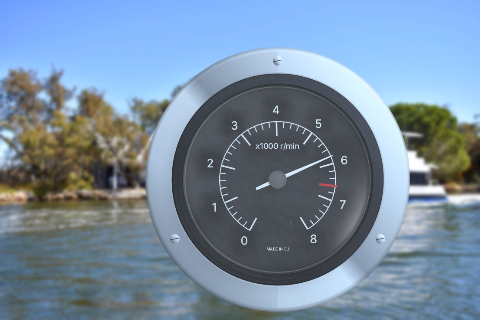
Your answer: 5800 rpm
